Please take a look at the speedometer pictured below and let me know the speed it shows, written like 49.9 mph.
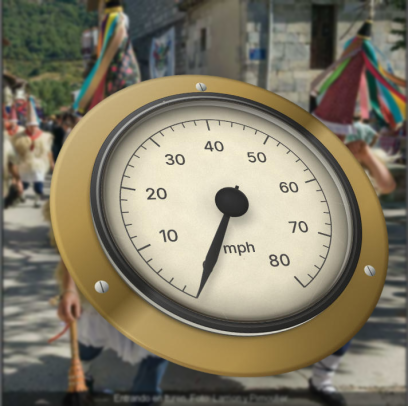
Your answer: 0 mph
